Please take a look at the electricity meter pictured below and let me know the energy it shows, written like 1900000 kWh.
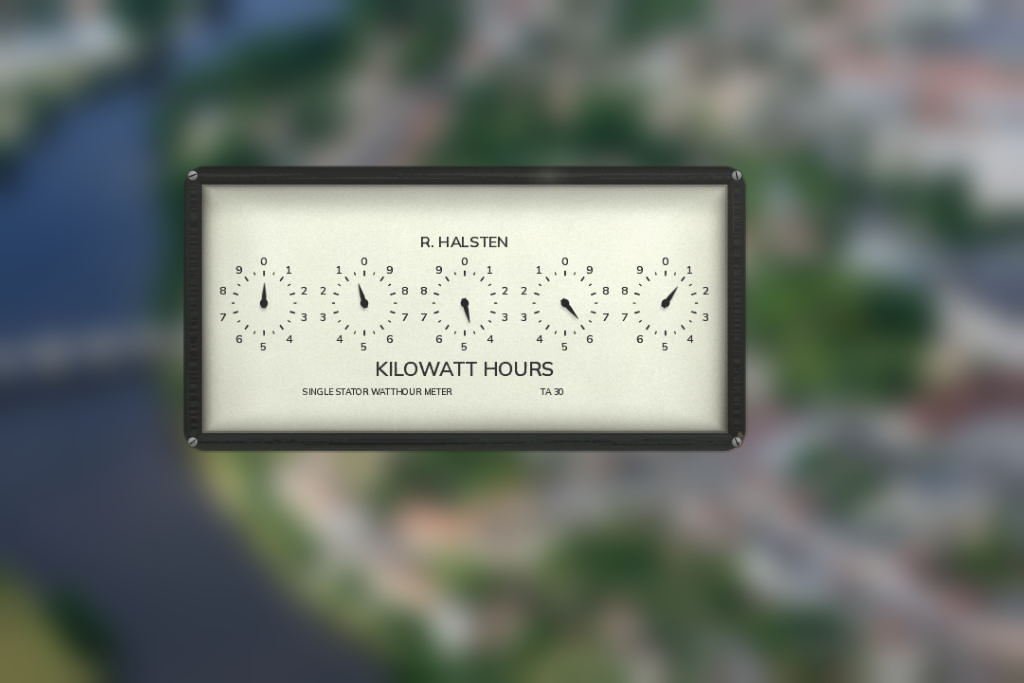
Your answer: 461 kWh
